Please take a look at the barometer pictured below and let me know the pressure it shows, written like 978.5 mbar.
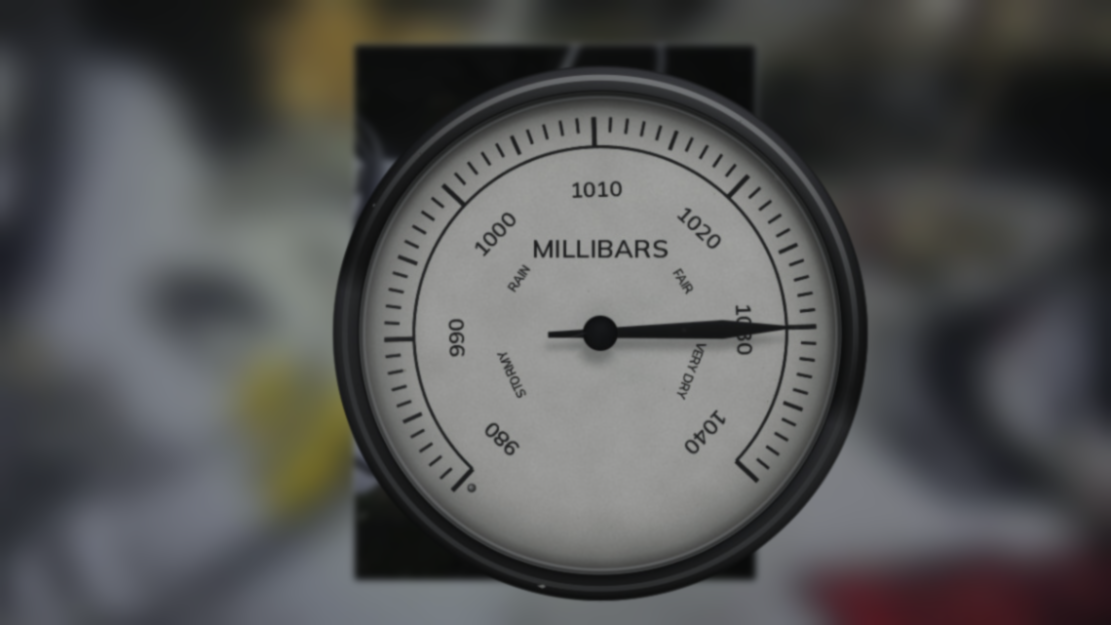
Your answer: 1030 mbar
